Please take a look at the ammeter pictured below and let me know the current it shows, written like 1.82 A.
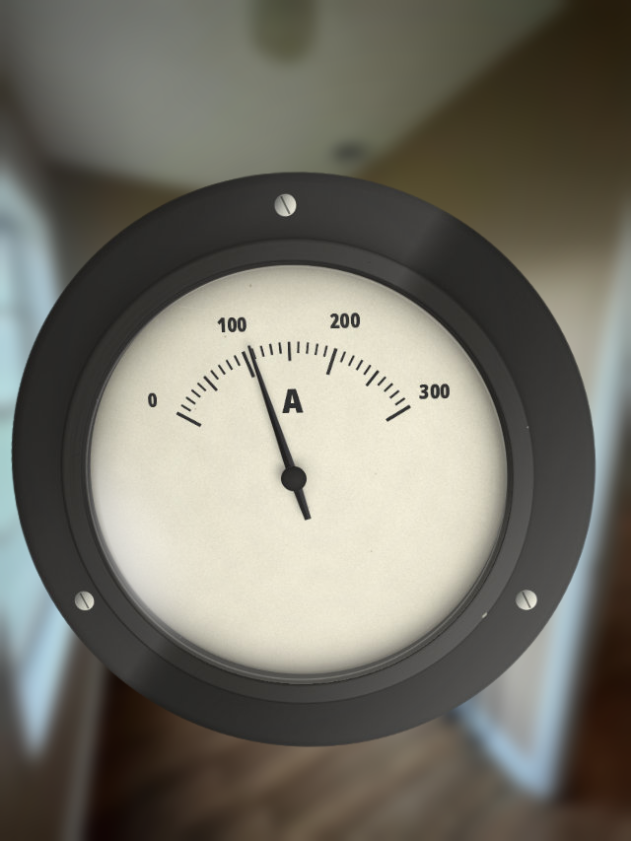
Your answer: 110 A
